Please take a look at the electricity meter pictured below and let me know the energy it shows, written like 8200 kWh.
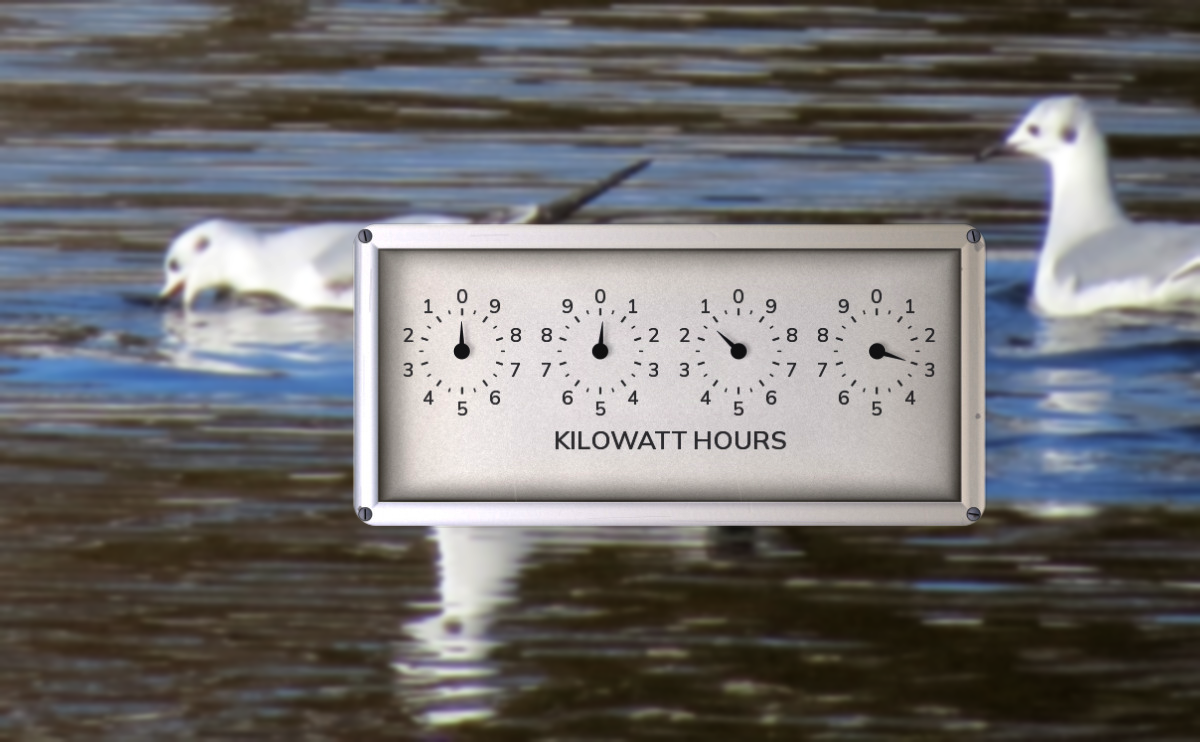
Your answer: 13 kWh
